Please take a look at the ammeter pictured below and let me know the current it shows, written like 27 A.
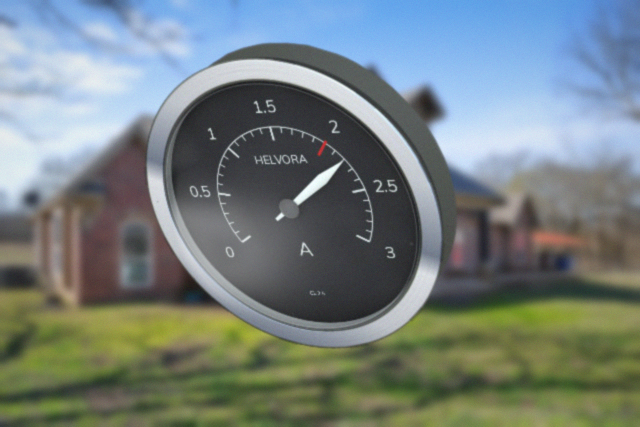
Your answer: 2.2 A
